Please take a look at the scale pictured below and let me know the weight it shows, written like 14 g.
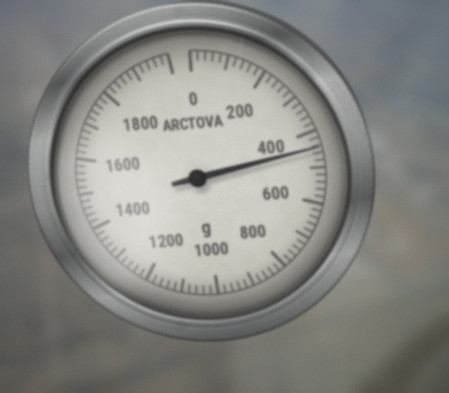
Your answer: 440 g
